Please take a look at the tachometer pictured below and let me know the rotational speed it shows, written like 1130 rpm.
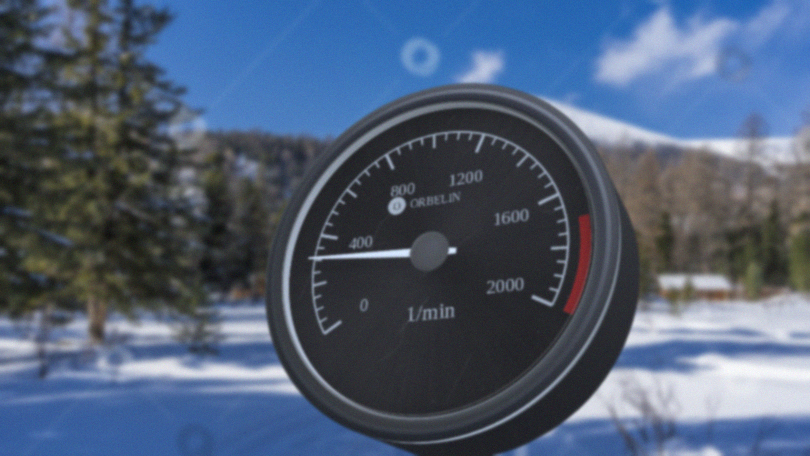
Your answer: 300 rpm
